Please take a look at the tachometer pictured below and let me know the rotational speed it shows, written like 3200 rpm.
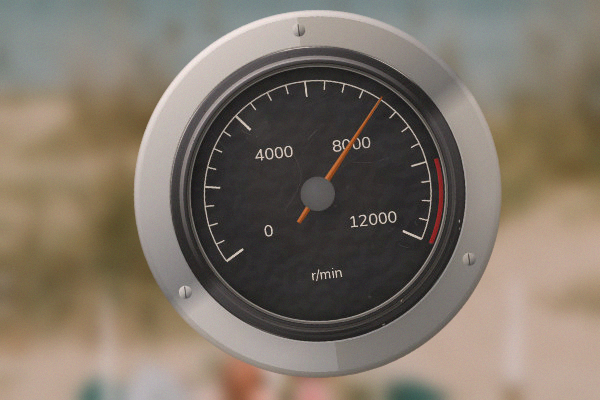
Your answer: 8000 rpm
